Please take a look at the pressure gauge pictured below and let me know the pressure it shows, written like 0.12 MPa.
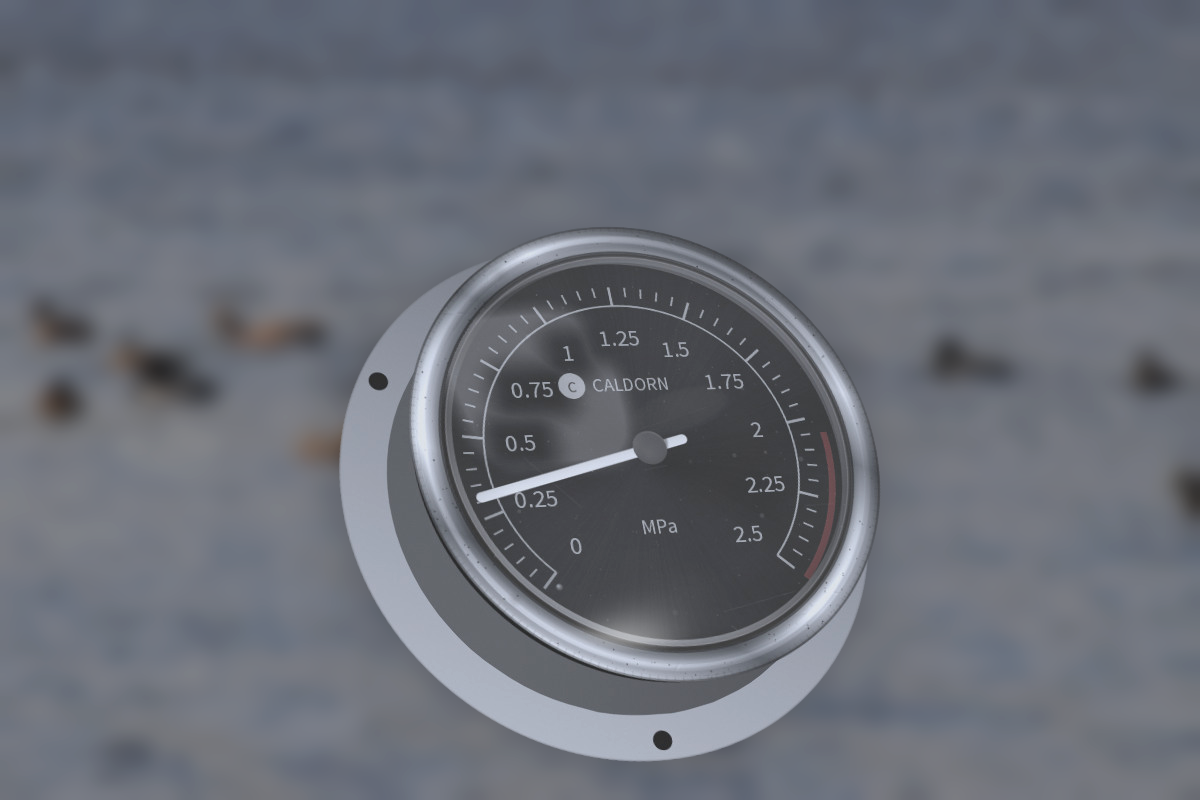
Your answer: 0.3 MPa
